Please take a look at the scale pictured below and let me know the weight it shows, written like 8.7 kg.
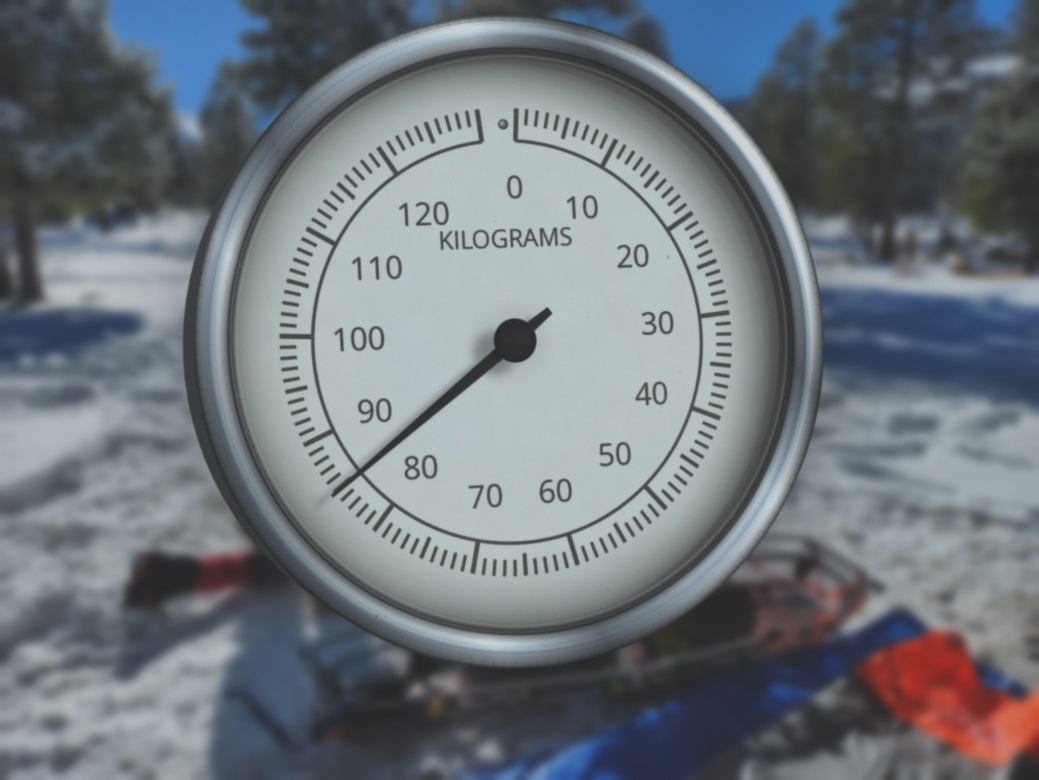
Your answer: 85 kg
